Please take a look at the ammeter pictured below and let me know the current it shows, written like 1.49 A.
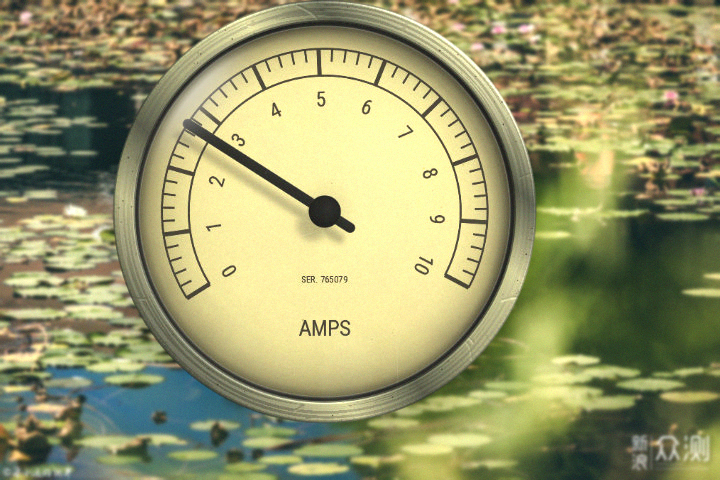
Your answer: 2.7 A
